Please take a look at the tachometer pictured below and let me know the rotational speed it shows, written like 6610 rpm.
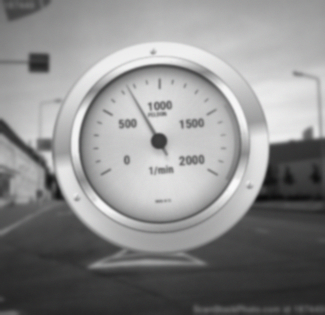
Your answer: 750 rpm
